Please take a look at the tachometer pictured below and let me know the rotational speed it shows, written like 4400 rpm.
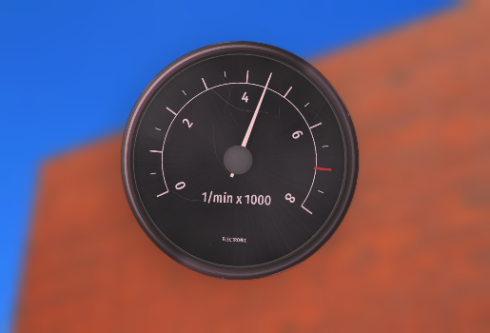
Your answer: 4500 rpm
